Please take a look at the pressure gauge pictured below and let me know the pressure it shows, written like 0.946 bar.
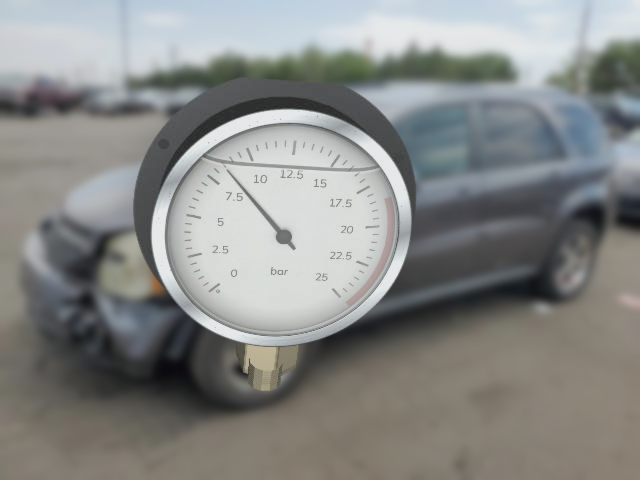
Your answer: 8.5 bar
